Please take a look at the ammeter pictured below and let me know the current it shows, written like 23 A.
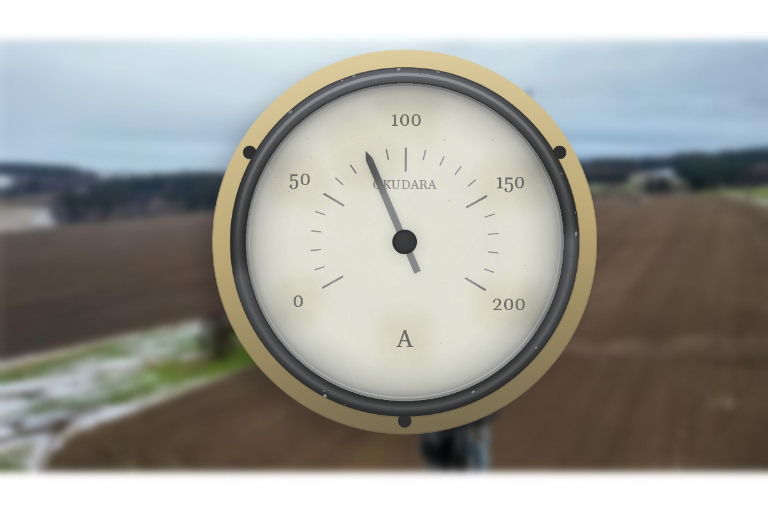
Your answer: 80 A
